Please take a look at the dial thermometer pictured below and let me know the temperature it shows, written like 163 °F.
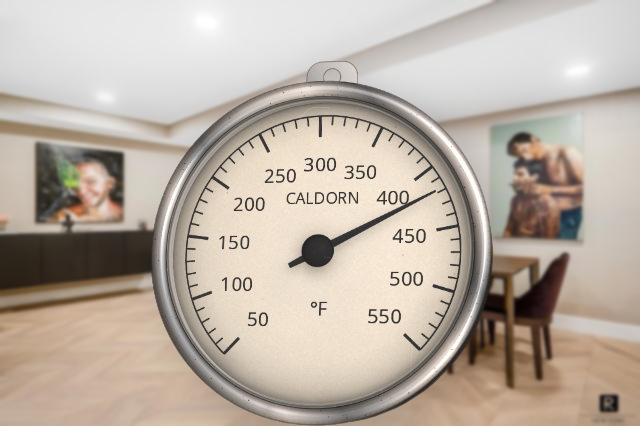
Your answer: 420 °F
